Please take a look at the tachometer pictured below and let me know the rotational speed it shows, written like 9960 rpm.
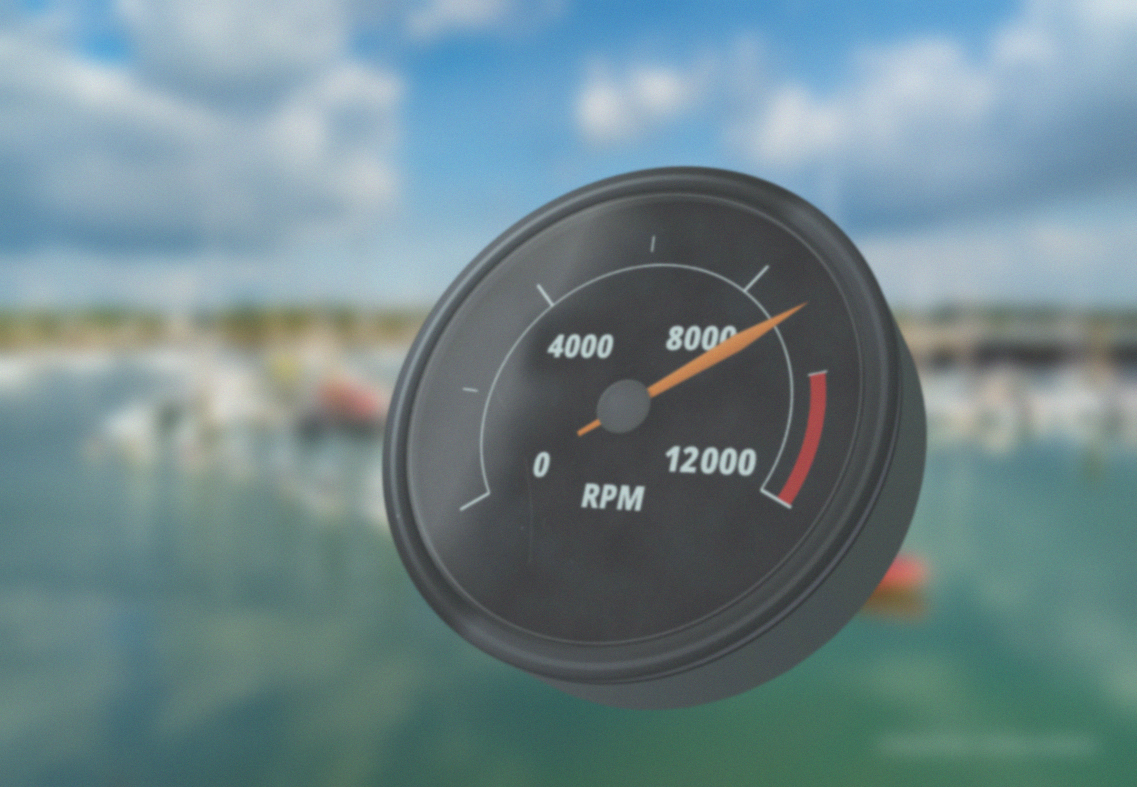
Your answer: 9000 rpm
